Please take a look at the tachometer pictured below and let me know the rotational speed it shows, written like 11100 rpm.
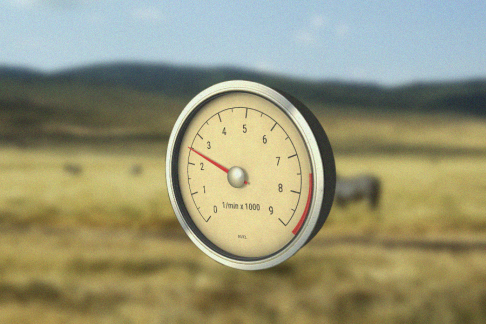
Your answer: 2500 rpm
